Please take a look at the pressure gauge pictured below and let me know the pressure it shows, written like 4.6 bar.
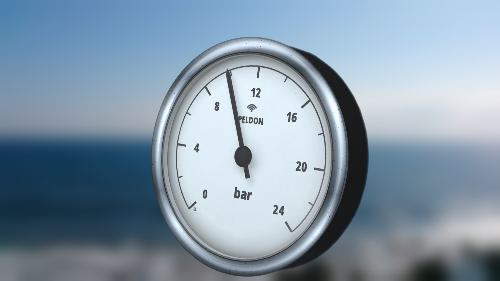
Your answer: 10 bar
